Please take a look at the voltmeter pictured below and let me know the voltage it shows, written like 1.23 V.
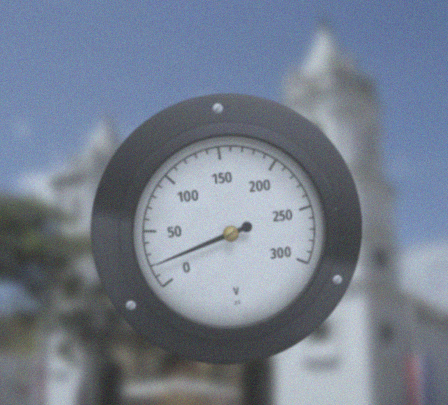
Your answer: 20 V
